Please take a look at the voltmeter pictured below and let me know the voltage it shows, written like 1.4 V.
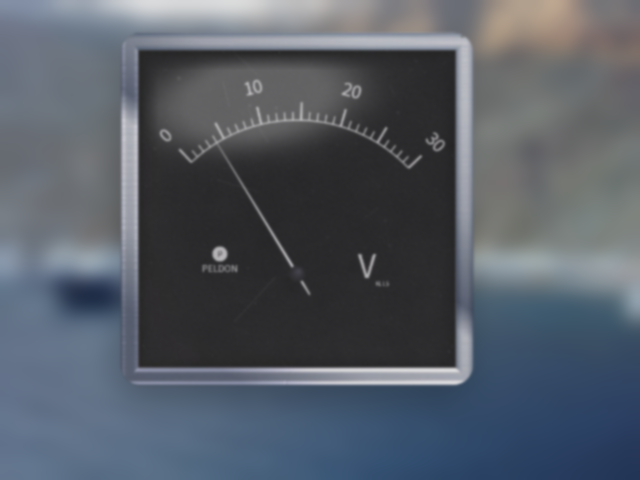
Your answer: 4 V
